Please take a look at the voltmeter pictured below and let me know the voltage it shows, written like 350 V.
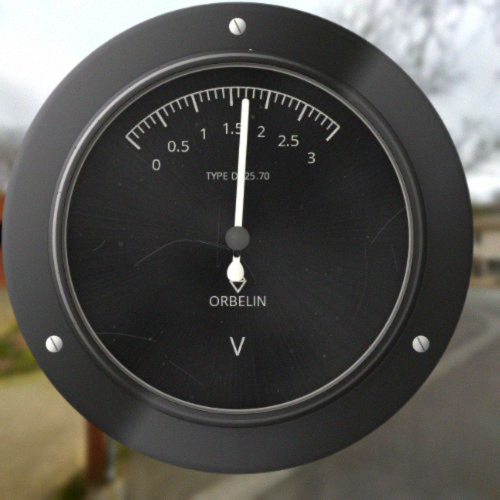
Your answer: 1.7 V
